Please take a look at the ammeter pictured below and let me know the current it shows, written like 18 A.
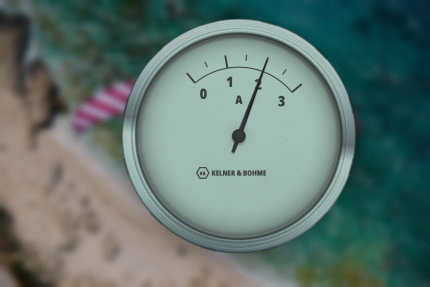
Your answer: 2 A
